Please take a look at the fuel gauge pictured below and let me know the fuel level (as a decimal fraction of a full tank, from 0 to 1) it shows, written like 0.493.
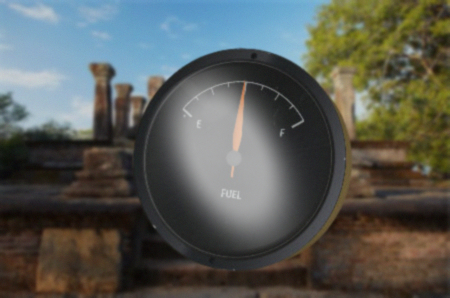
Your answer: 0.5
